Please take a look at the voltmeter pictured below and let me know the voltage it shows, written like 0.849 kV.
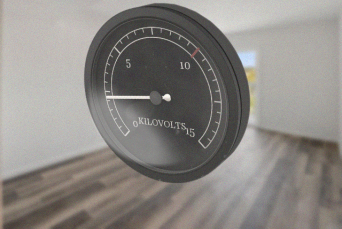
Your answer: 2.25 kV
